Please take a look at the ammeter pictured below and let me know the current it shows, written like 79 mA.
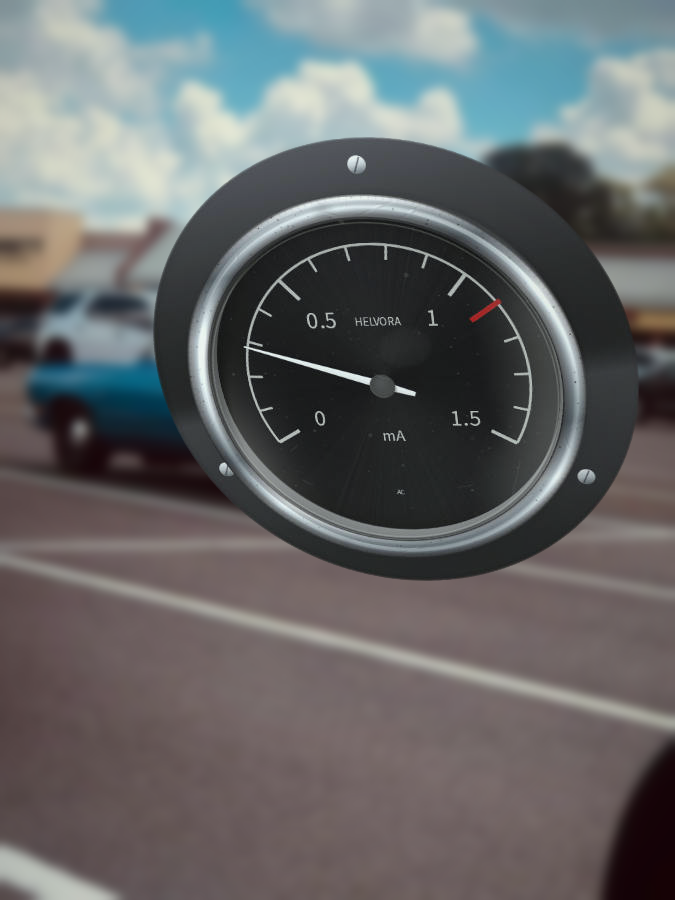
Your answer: 0.3 mA
